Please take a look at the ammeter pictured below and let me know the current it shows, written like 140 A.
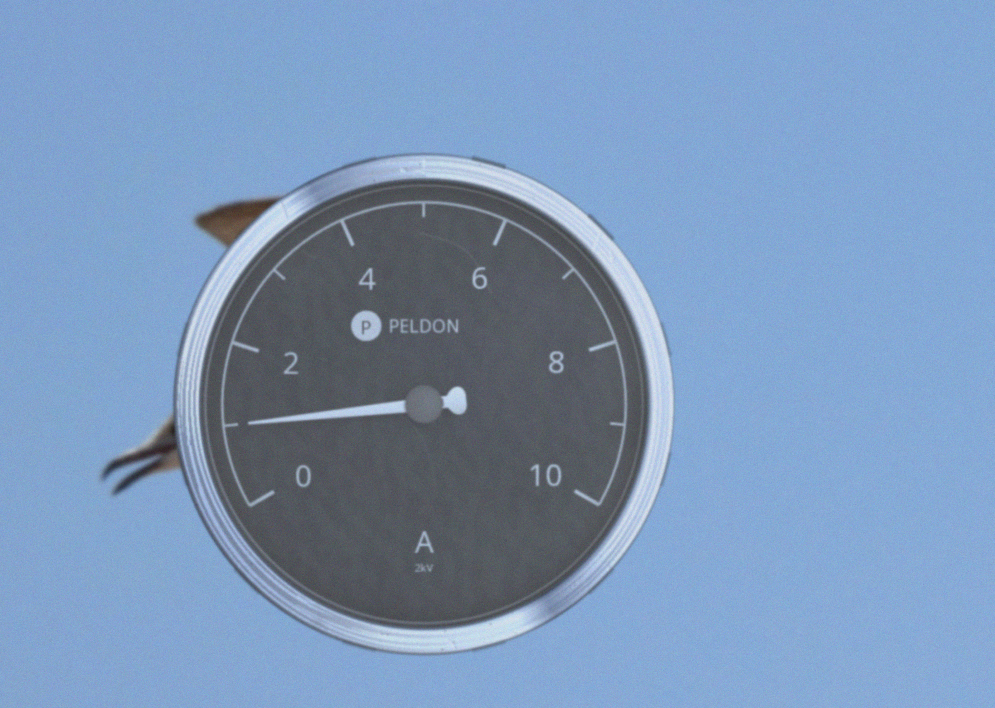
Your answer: 1 A
